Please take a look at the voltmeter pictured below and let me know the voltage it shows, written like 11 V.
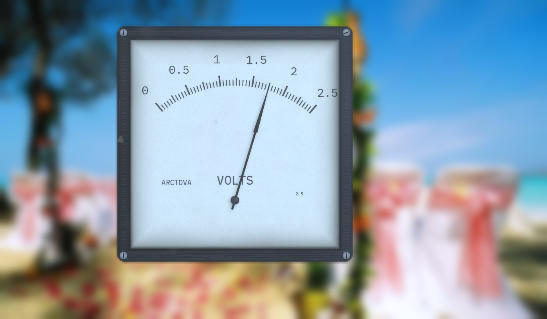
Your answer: 1.75 V
